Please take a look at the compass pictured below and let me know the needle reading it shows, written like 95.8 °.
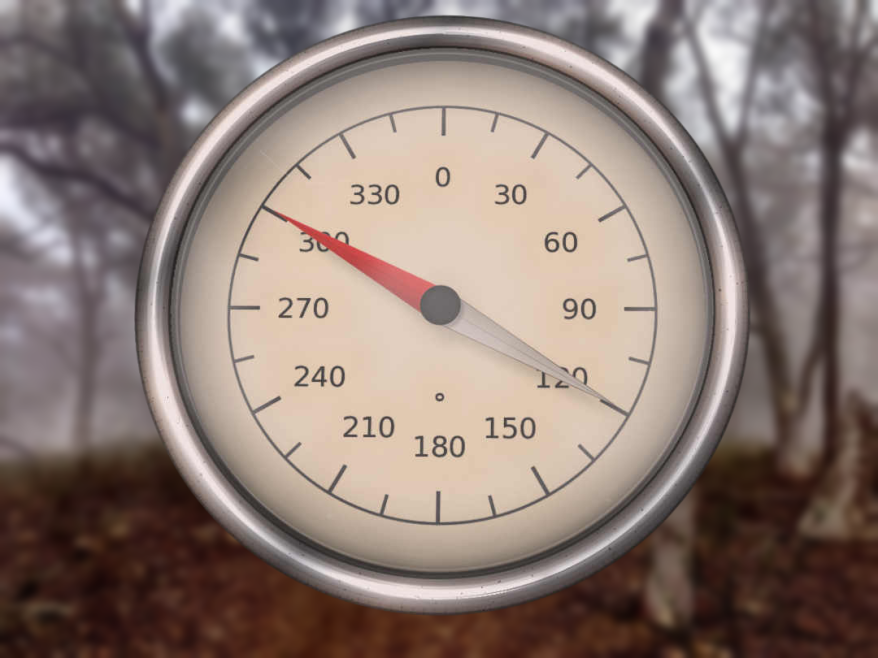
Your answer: 300 °
